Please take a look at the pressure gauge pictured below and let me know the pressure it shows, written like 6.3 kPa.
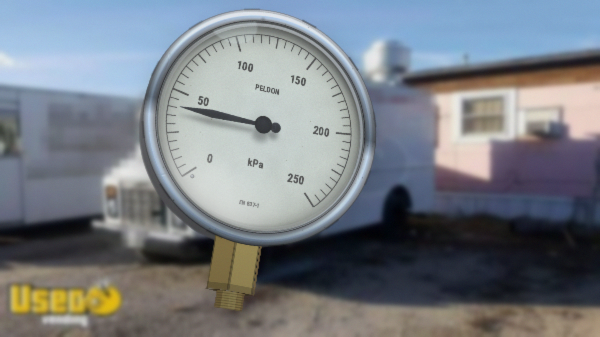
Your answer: 40 kPa
